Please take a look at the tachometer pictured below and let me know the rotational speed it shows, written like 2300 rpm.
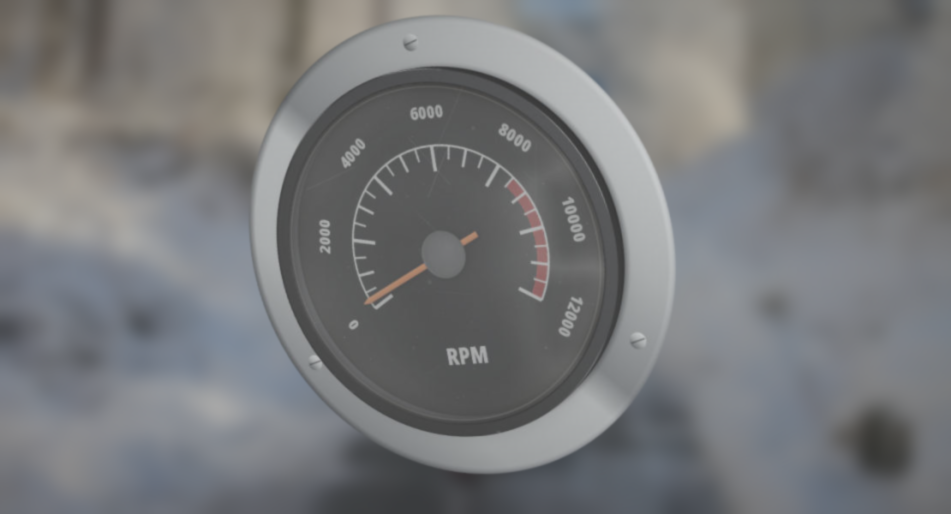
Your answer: 250 rpm
